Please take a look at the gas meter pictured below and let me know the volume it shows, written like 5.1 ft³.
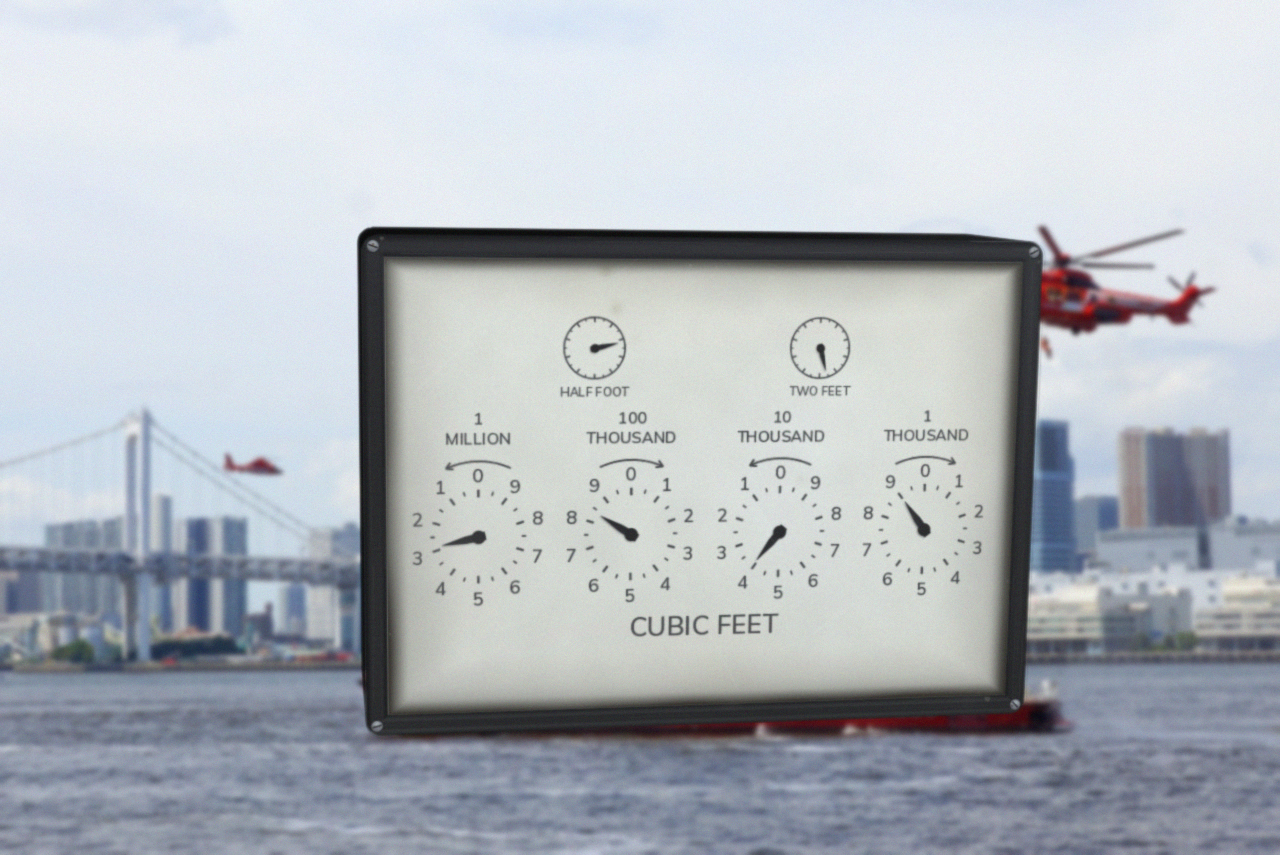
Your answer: 283900 ft³
